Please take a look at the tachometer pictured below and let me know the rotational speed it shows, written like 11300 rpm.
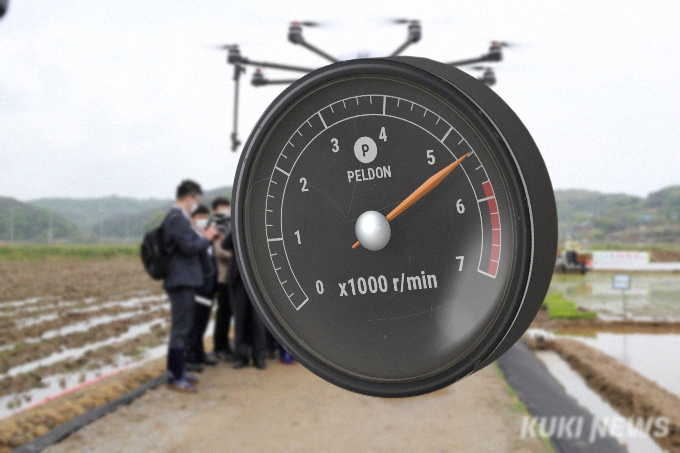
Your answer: 5400 rpm
